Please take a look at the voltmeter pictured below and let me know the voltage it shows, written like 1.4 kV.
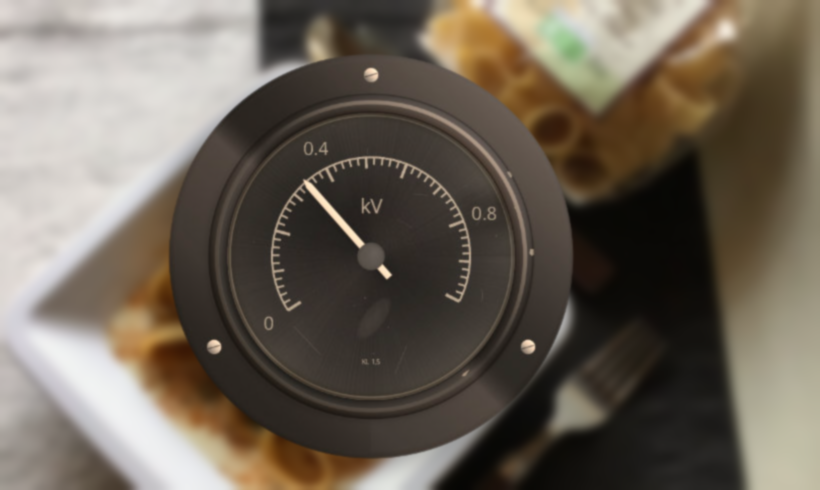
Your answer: 0.34 kV
